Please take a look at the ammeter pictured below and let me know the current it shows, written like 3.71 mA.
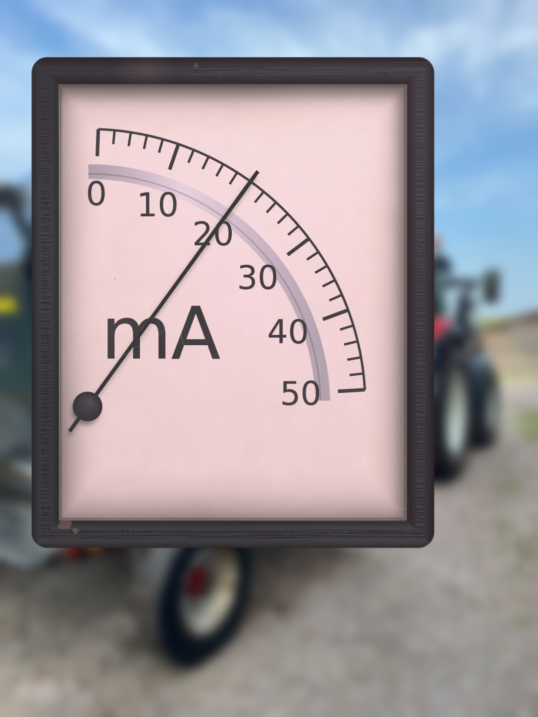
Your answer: 20 mA
